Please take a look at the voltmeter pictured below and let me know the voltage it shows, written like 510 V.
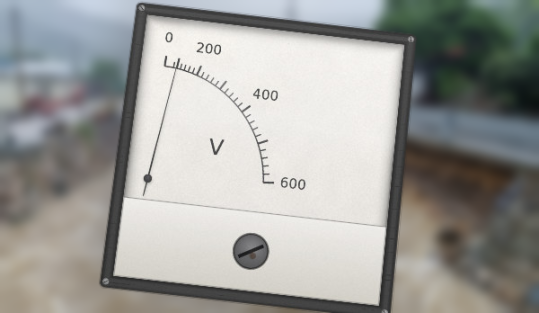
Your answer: 100 V
